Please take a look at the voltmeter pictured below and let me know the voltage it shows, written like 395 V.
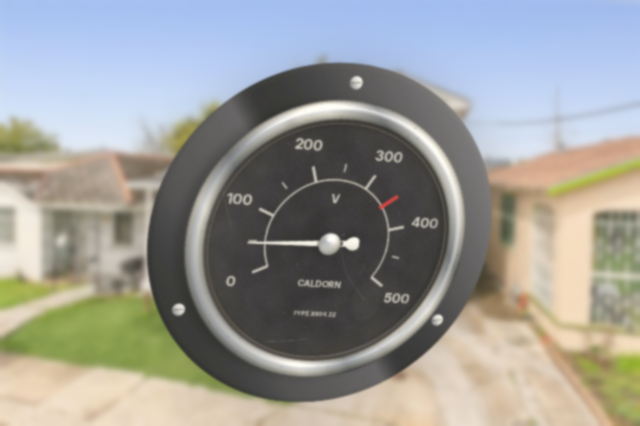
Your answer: 50 V
